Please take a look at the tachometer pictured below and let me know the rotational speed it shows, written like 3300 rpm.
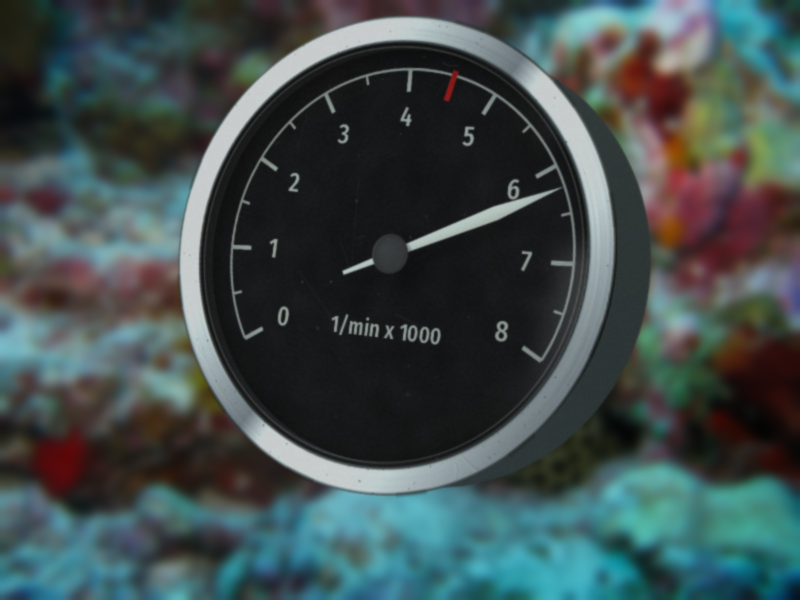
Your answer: 6250 rpm
